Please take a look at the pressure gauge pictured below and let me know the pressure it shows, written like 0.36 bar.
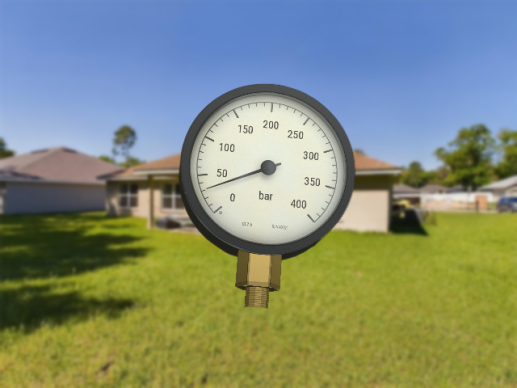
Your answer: 30 bar
